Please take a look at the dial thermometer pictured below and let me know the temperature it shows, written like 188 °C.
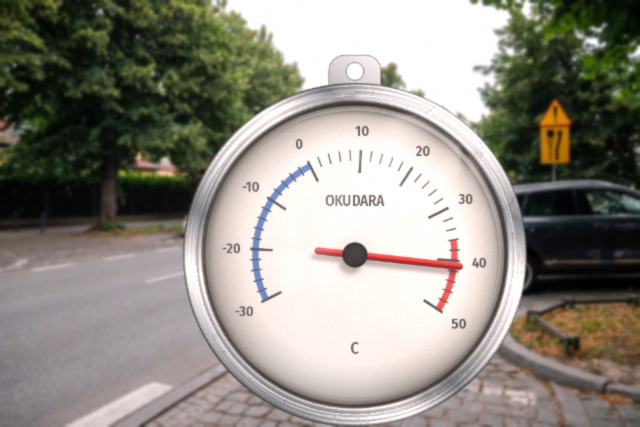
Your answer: 41 °C
